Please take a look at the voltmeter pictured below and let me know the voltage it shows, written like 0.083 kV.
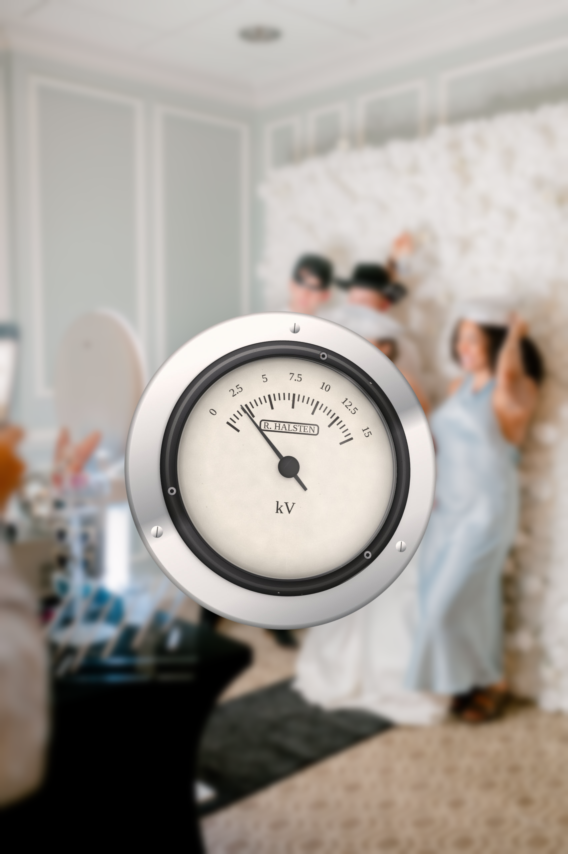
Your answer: 2 kV
